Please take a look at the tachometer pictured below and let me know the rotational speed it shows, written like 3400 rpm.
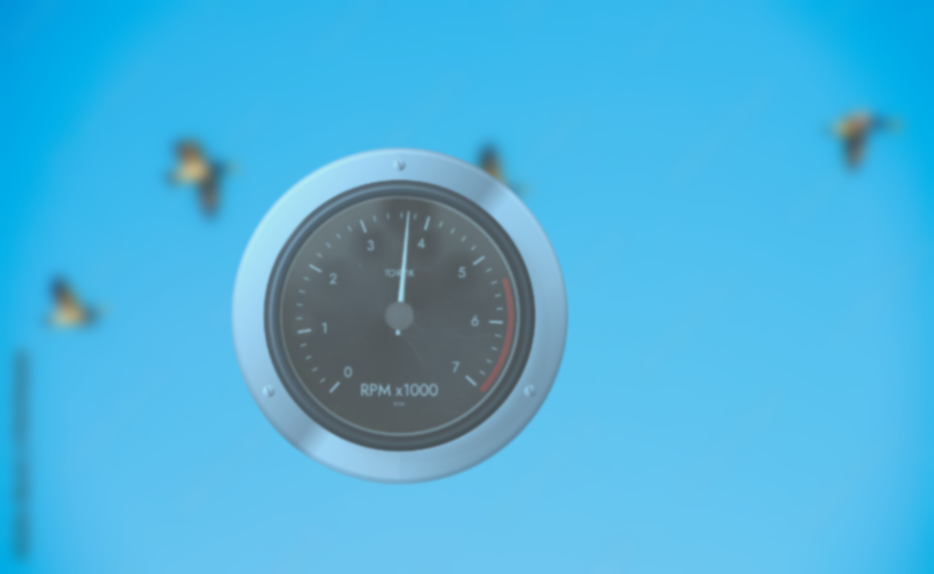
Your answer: 3700 rpm
